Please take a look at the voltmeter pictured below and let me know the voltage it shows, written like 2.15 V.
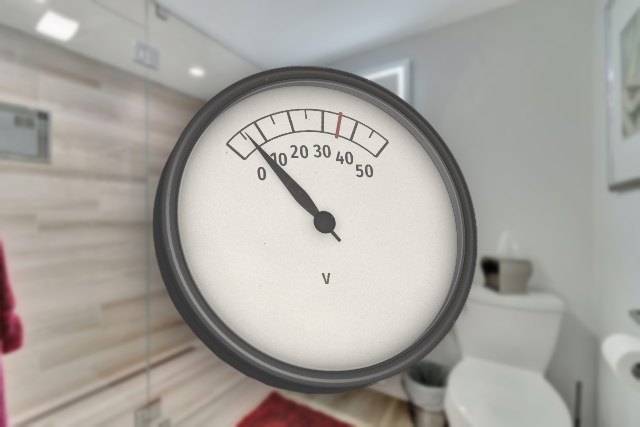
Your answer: 5 V
